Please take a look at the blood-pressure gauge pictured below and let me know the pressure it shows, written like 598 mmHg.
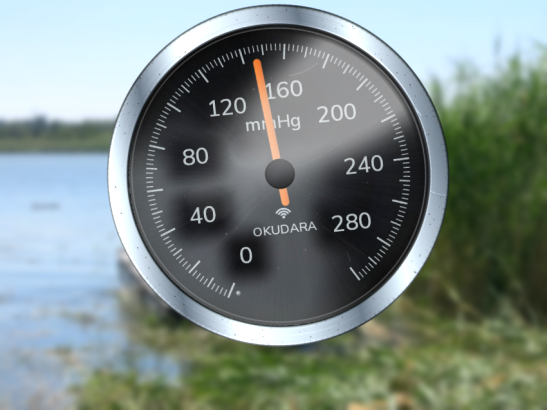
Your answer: 146 mmHg
